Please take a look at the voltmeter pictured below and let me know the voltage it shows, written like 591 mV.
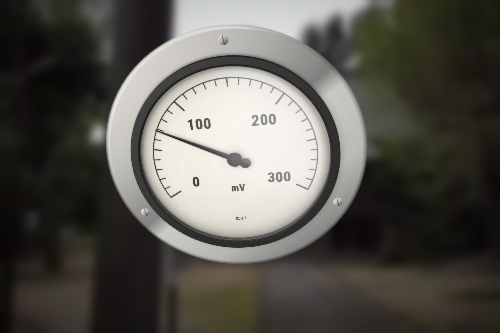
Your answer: 70 mV
